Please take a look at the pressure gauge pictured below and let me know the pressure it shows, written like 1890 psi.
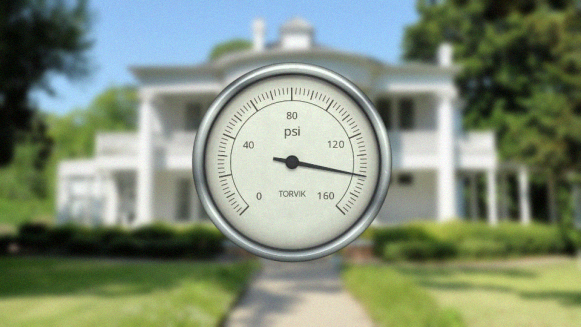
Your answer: 140 psi
